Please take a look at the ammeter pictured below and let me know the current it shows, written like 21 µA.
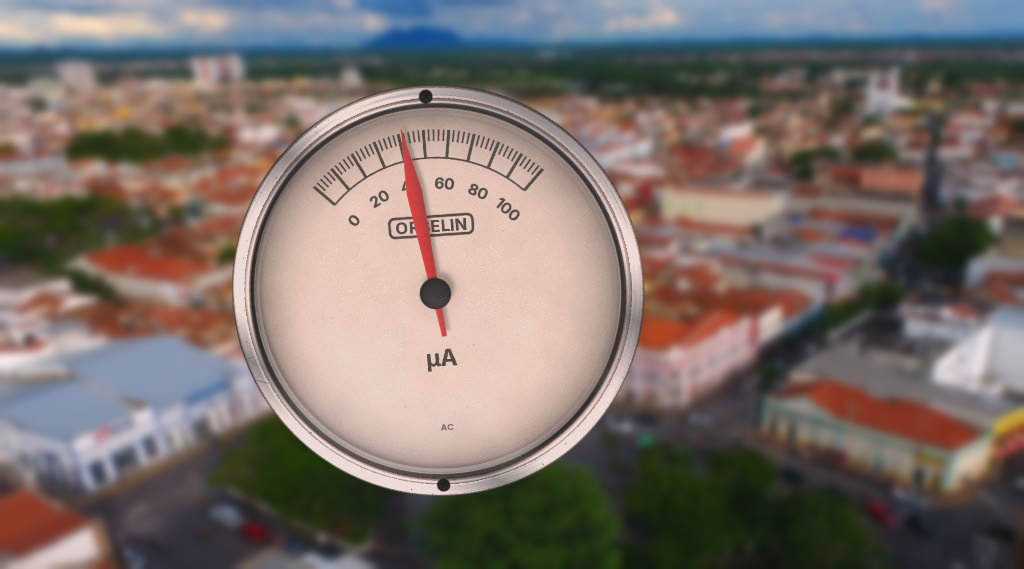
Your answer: 42 µA
